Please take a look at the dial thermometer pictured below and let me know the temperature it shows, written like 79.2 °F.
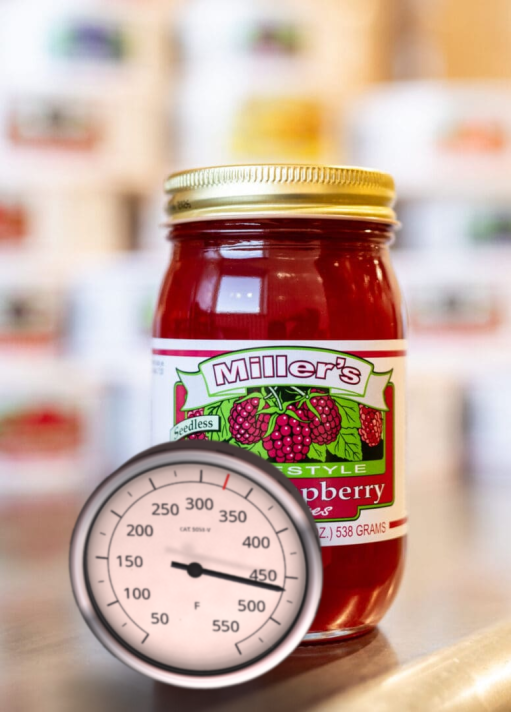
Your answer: 462.5 °F
